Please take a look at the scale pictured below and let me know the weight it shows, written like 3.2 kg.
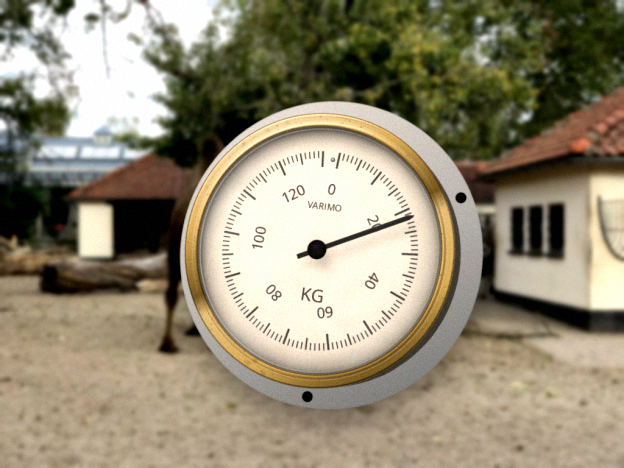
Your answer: 22 kg
